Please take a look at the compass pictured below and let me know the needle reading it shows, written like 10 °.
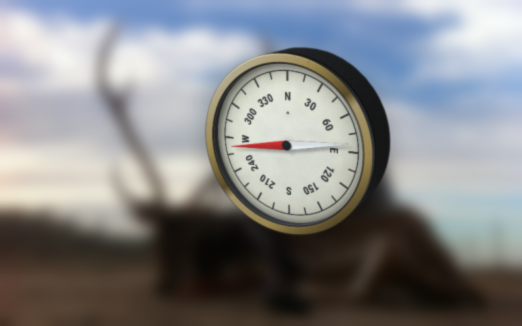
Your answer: 262.5 °
